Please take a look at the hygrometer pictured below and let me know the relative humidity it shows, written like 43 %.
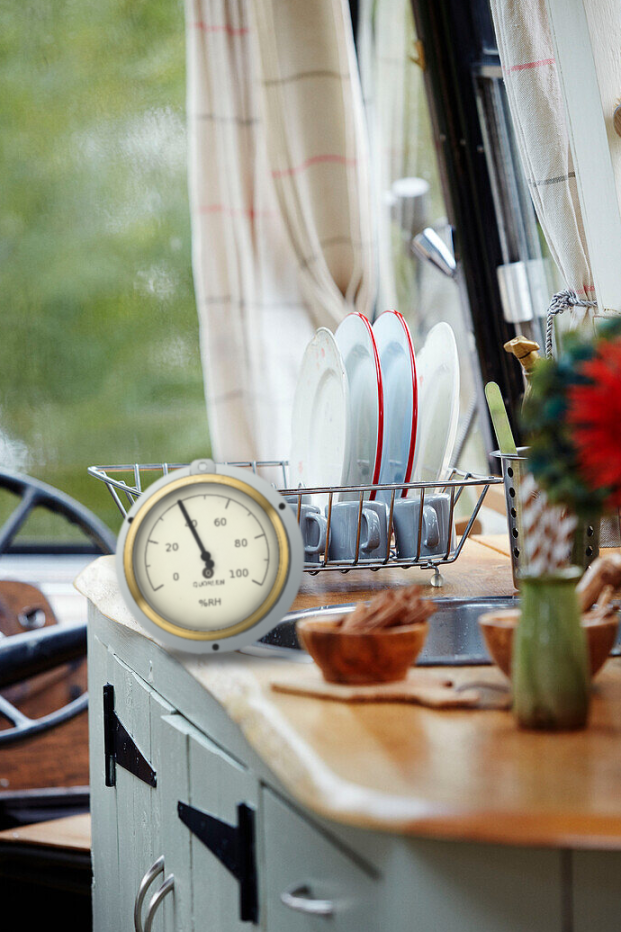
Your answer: 40 %
